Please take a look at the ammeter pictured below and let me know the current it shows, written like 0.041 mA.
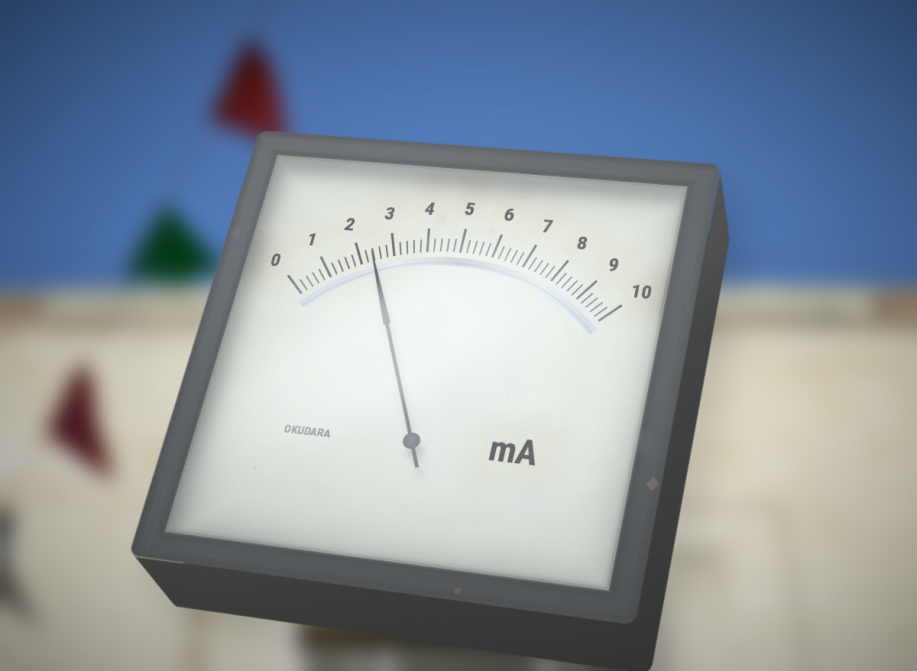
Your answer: 2.4 mA
